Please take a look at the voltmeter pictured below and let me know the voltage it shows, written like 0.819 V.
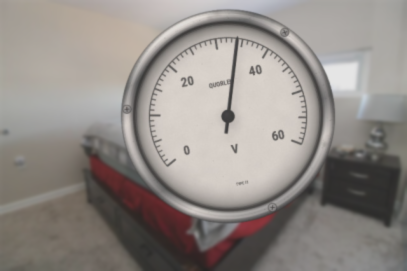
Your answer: 34 V
